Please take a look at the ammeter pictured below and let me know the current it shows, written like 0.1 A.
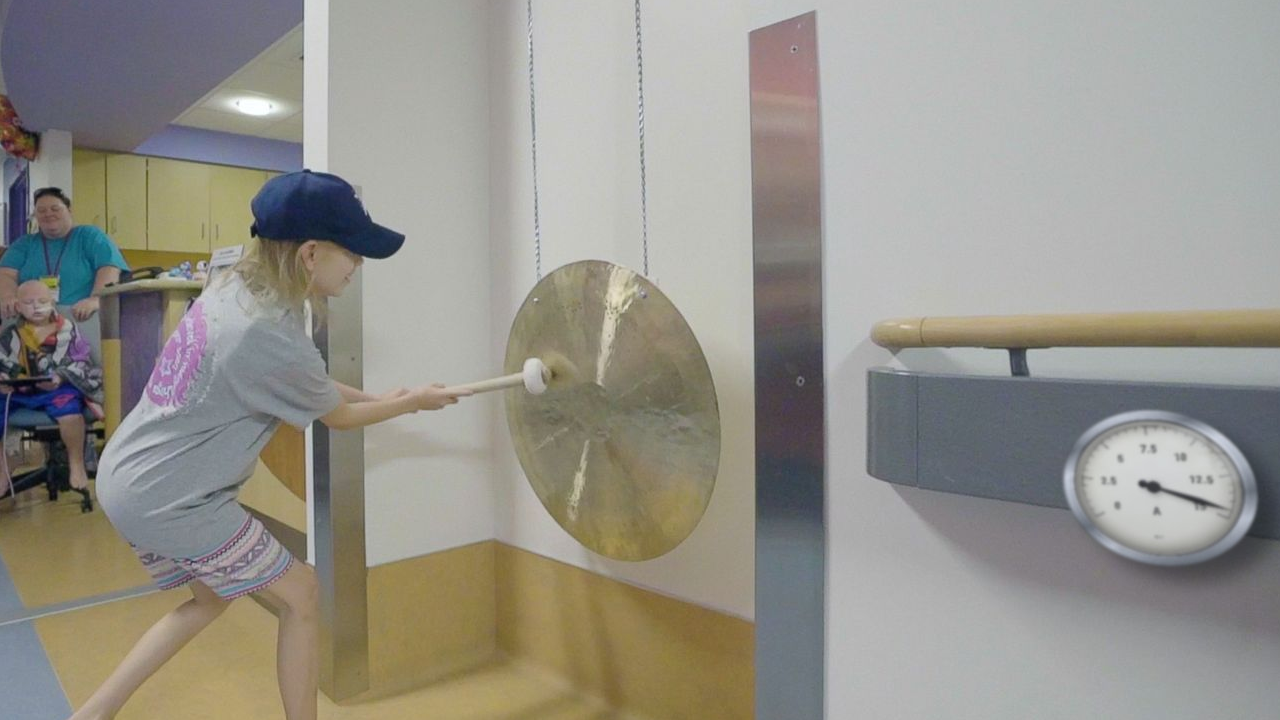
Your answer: 14.5 A
